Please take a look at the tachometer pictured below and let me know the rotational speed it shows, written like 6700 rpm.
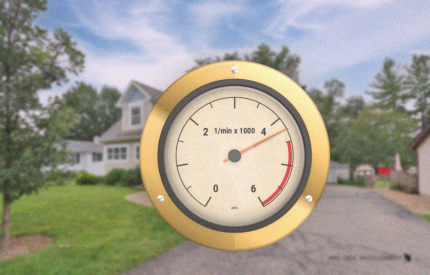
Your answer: 4250 rpm
